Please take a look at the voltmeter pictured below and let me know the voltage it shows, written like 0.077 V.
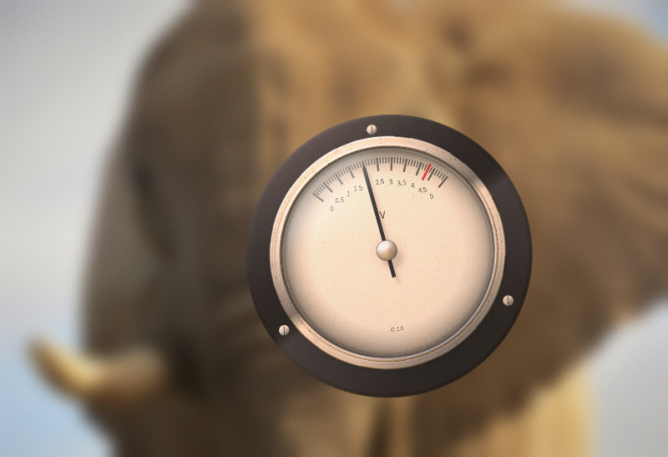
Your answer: 2 V
